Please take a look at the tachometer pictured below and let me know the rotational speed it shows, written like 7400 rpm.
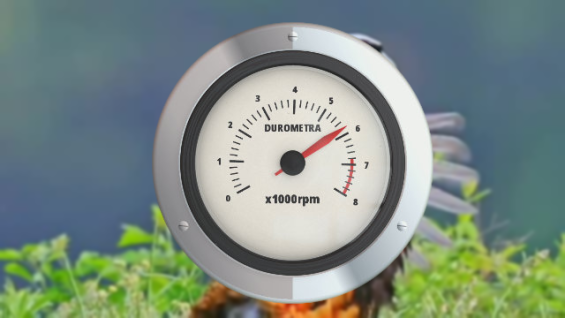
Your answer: 5800 rpm
